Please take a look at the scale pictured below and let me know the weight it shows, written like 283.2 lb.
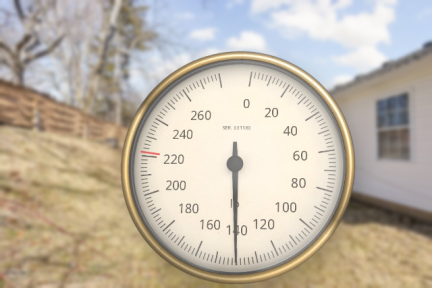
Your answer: 140 lb
